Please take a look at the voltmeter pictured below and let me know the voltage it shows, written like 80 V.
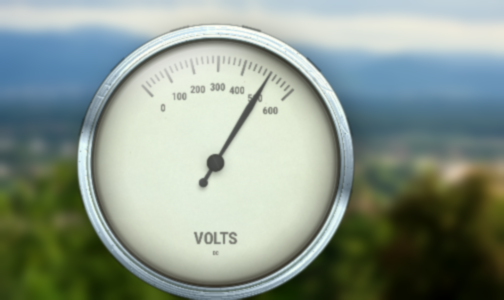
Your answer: 500 V
